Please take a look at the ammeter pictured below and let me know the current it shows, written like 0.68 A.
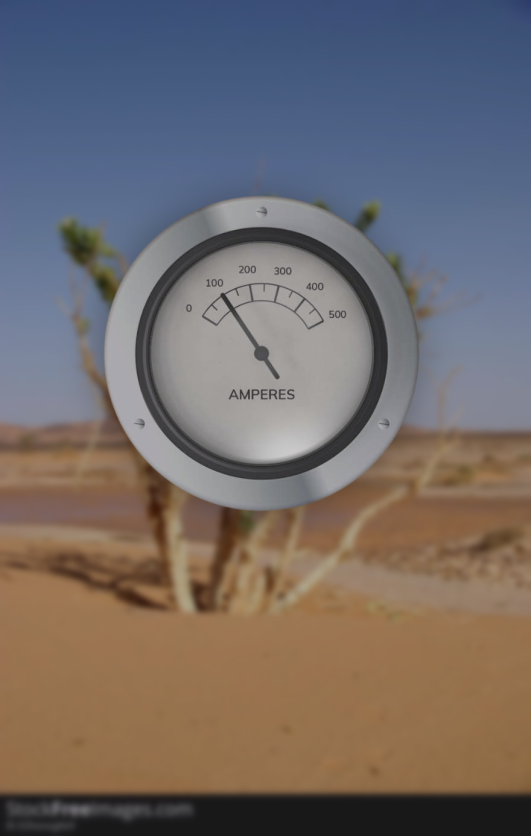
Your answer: 100 A
